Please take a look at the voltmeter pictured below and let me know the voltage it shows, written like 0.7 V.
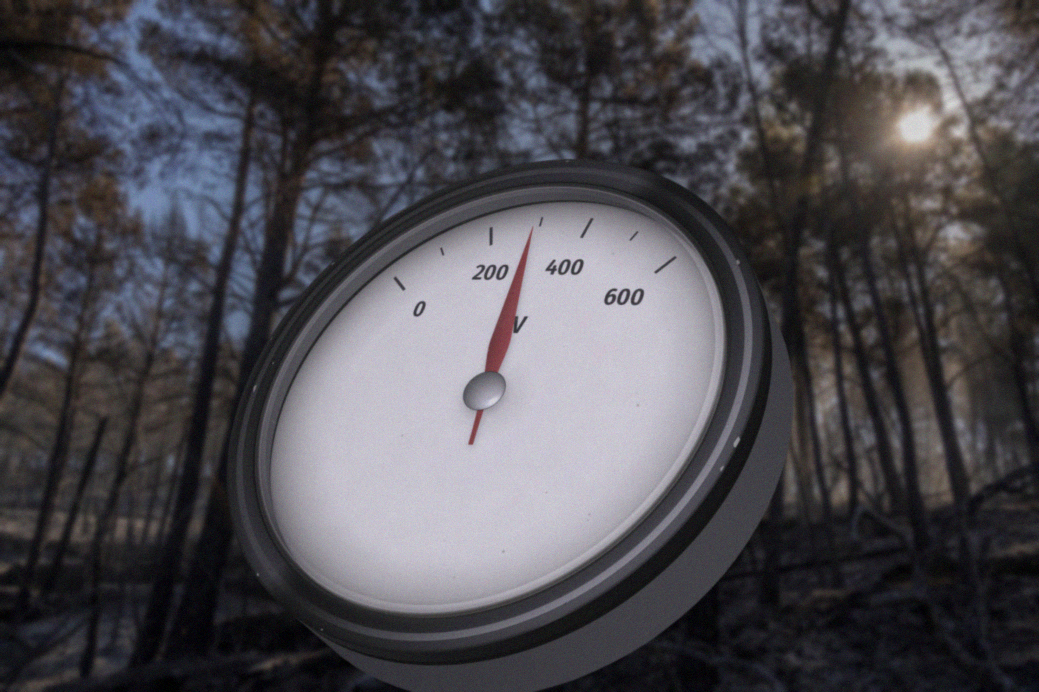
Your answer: 300 V
